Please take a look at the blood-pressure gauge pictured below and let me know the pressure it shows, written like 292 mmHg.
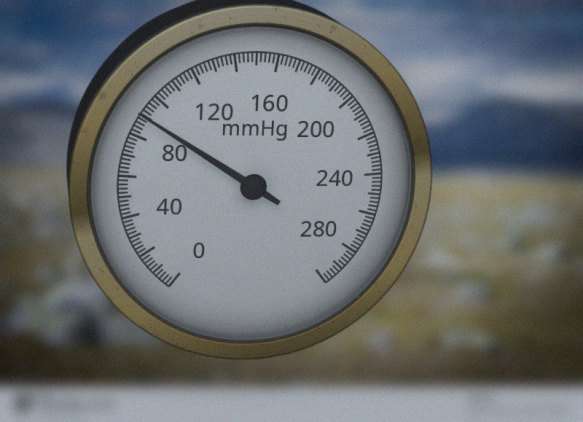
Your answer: 90 mmHg
